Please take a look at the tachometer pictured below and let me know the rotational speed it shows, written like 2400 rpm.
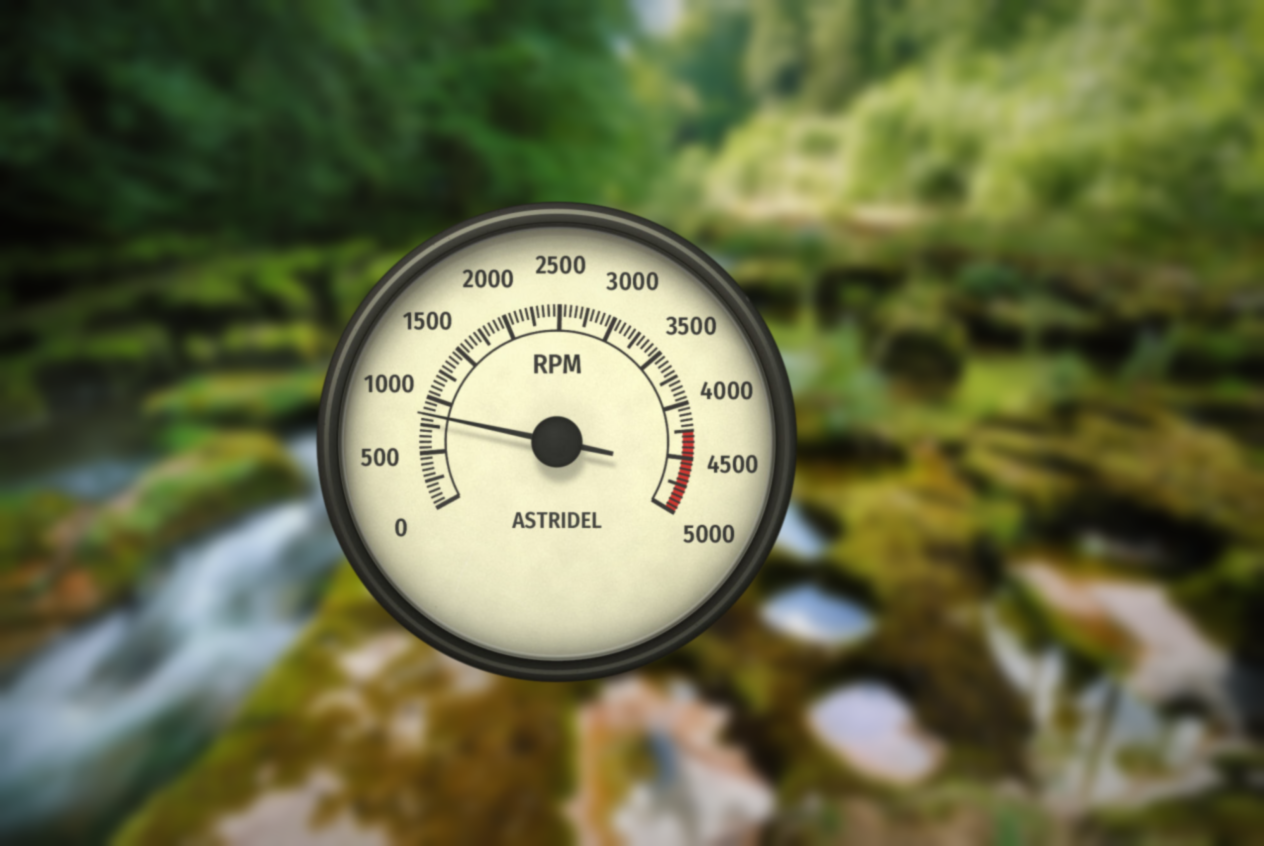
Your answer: 850 rpm
